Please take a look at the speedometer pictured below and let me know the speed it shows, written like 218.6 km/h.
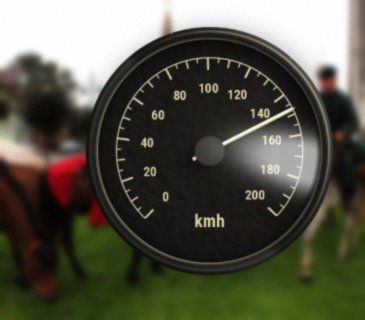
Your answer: 147.5 km/h
